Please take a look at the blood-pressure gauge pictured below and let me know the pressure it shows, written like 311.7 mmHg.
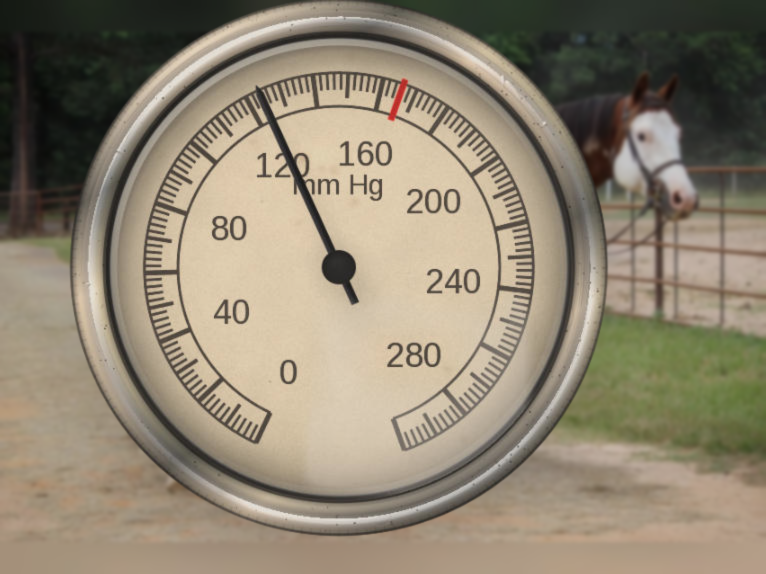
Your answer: 124 mmHg
